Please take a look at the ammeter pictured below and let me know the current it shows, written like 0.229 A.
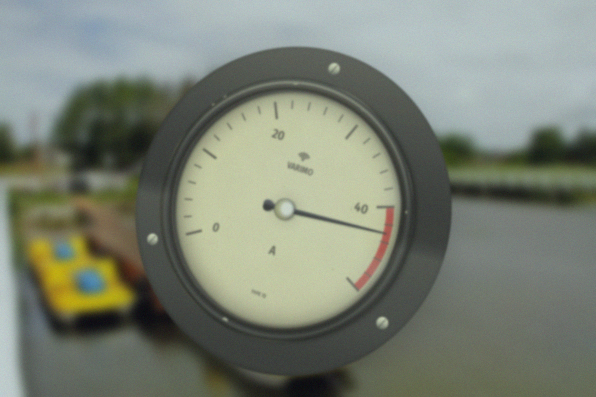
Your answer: 43 A
